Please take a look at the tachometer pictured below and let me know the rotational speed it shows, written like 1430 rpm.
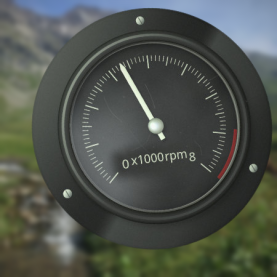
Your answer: 3300 rpm
